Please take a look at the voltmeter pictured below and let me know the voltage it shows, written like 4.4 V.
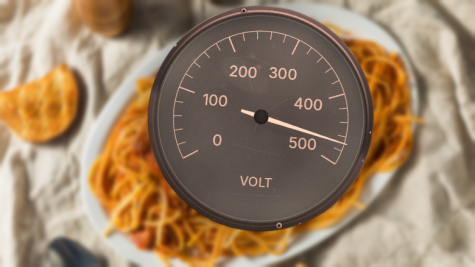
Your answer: 470 V
